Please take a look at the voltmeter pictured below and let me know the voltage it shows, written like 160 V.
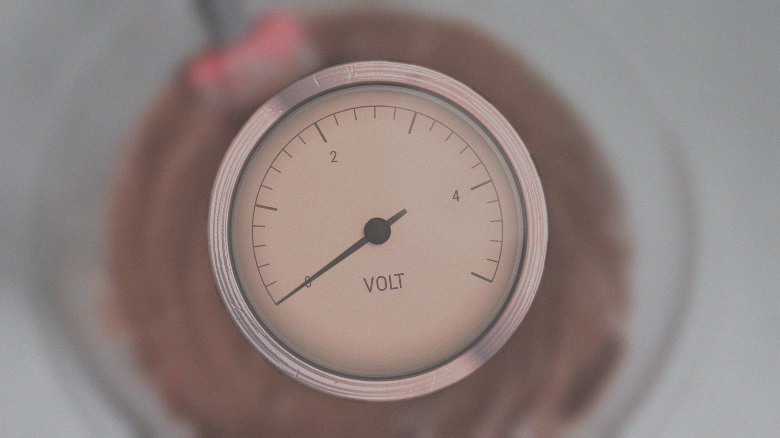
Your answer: 0 V
